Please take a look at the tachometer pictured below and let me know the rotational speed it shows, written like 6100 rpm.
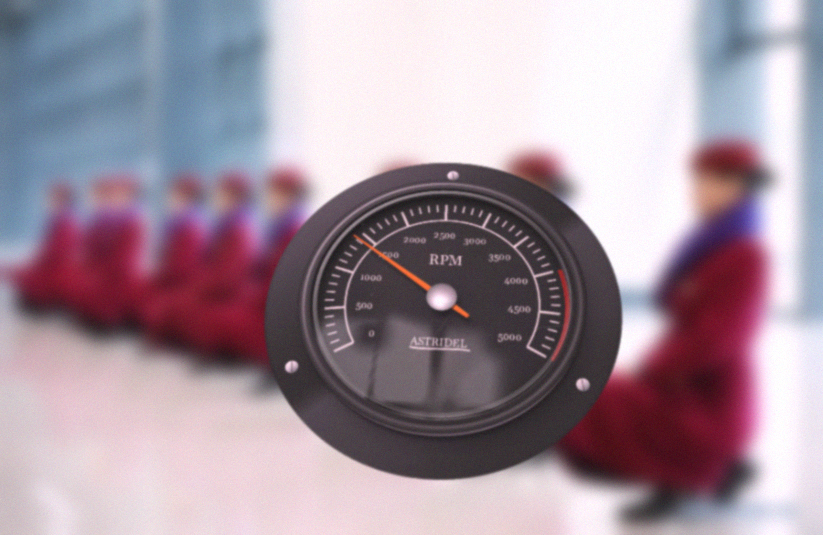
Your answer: 1400 rpm
